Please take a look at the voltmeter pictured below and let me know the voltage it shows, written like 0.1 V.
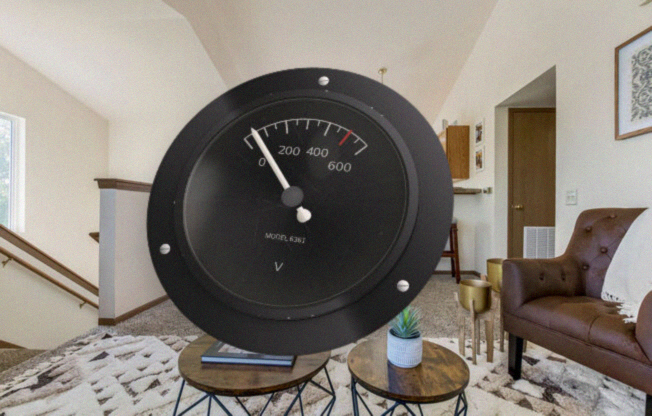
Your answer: 50 V
